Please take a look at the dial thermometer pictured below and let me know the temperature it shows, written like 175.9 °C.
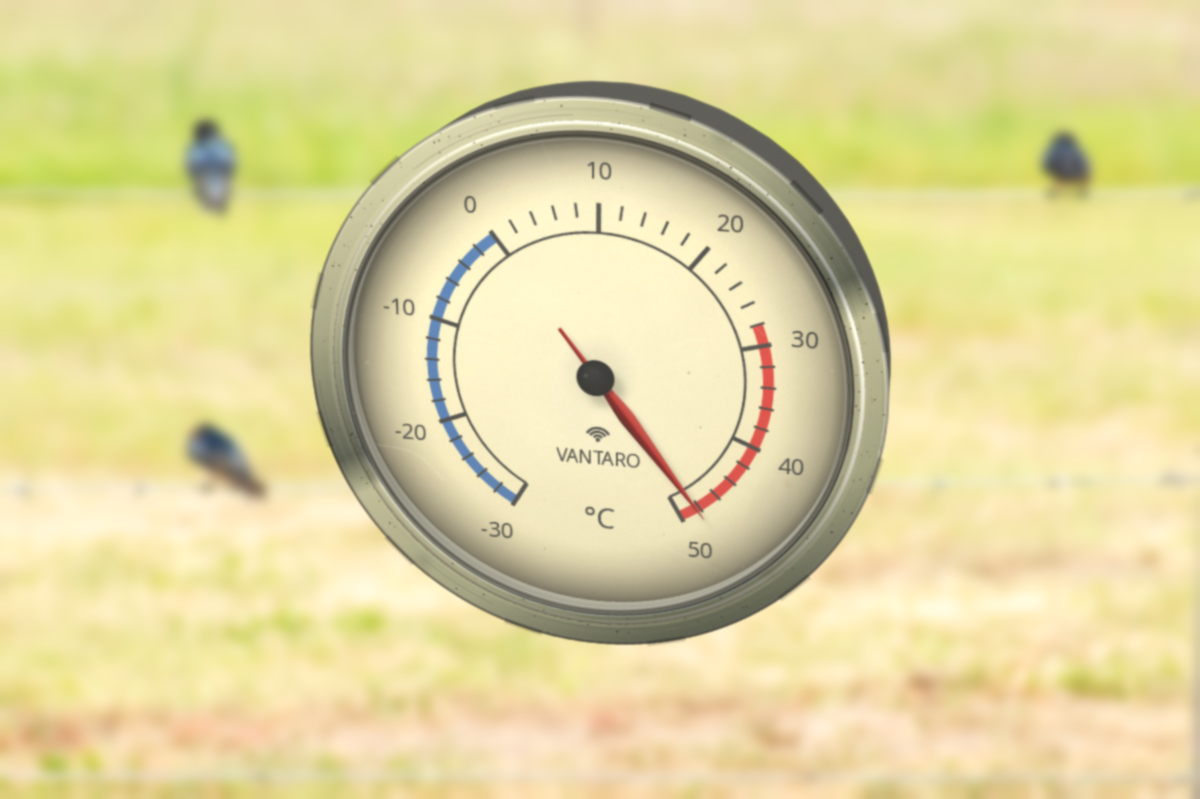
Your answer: 48 °C
